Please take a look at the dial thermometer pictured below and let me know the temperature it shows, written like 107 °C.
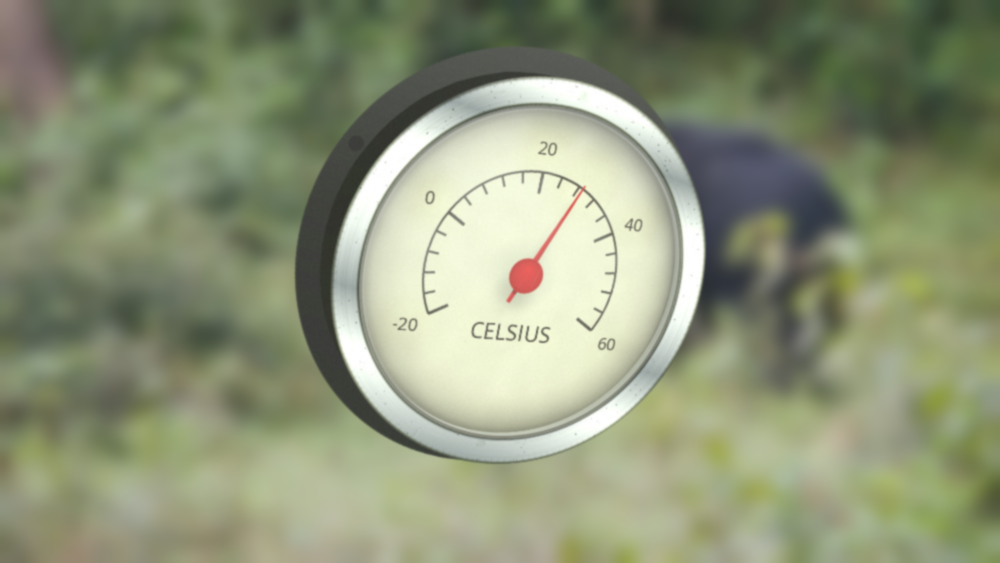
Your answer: 28 °C
